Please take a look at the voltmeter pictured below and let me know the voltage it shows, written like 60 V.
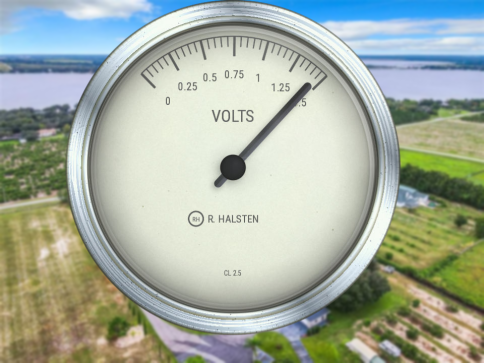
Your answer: 1.45 V
